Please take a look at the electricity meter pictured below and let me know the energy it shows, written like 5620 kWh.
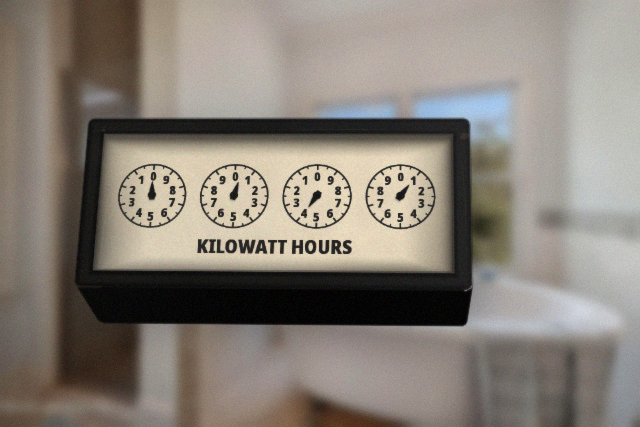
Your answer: 41 kWh
